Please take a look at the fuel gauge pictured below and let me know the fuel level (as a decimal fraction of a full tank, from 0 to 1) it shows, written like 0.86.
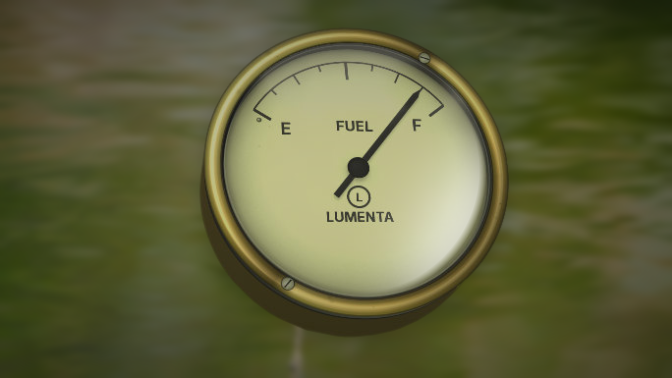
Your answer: 0.875
